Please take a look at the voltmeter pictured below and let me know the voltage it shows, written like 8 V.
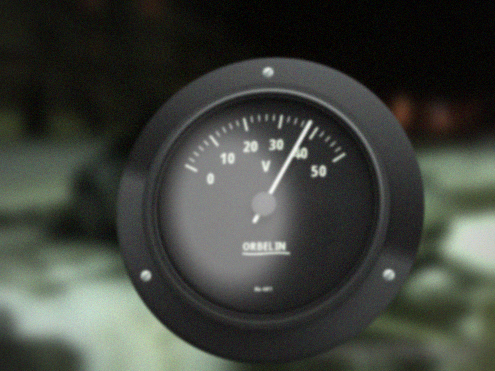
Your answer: 38 V
